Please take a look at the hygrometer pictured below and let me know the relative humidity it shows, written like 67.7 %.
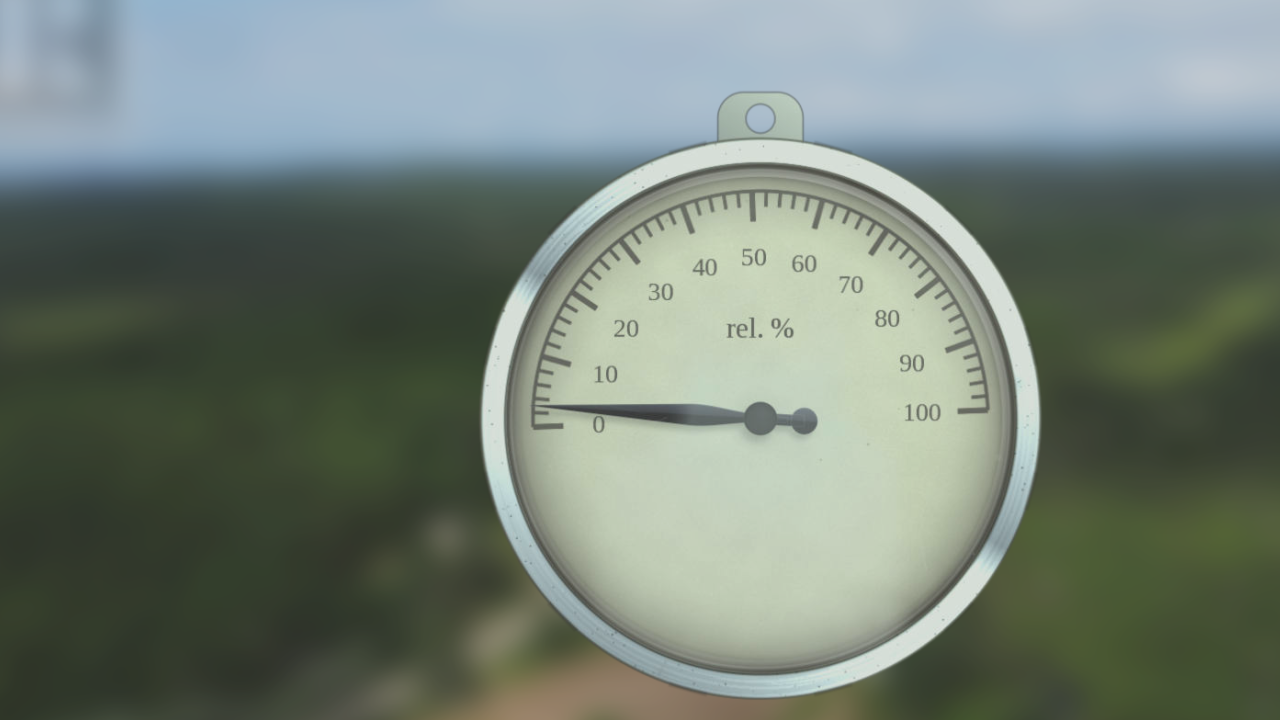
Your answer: 3 %
